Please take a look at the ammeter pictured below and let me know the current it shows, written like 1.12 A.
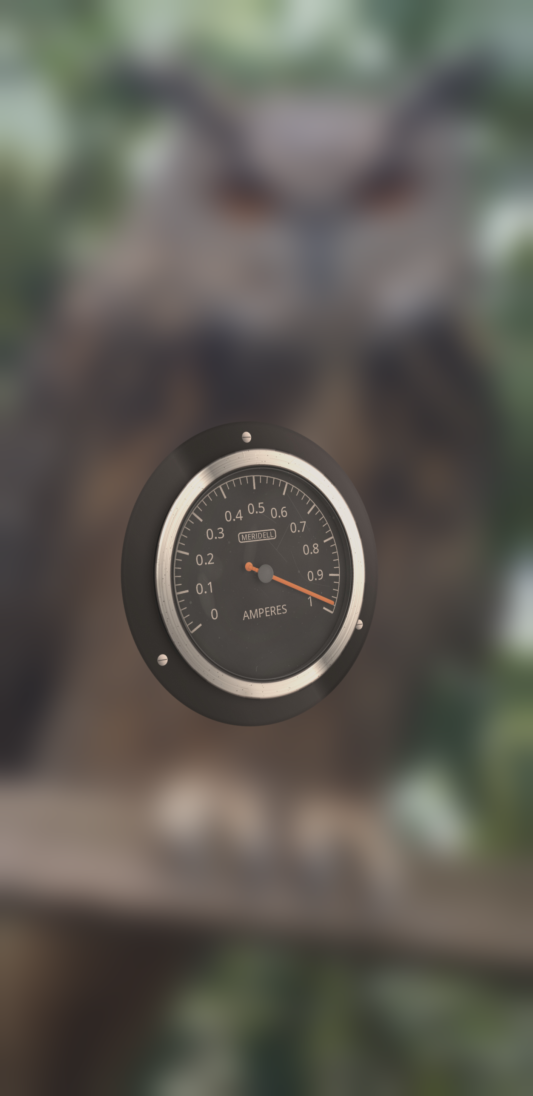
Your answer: 0.98 A
